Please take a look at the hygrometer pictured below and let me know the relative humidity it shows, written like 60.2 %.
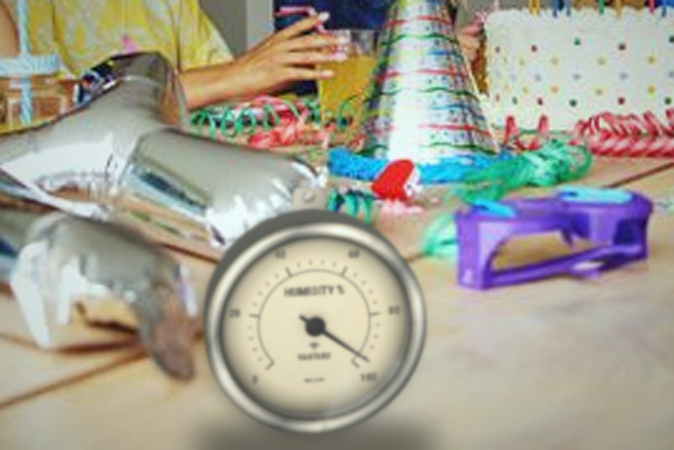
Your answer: 96 %
